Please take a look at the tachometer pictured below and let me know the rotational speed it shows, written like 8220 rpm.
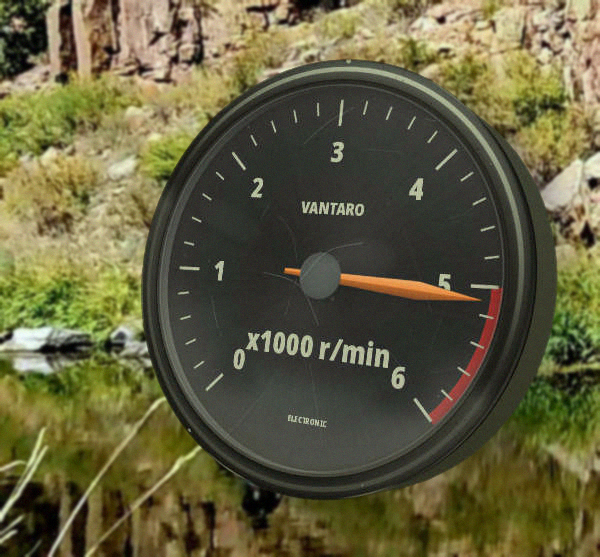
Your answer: 5100 rpm
